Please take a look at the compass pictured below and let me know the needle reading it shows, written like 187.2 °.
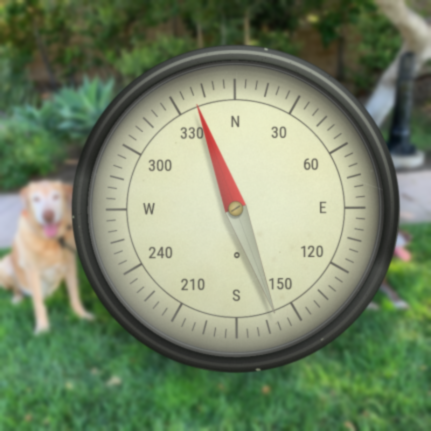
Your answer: 340 °
